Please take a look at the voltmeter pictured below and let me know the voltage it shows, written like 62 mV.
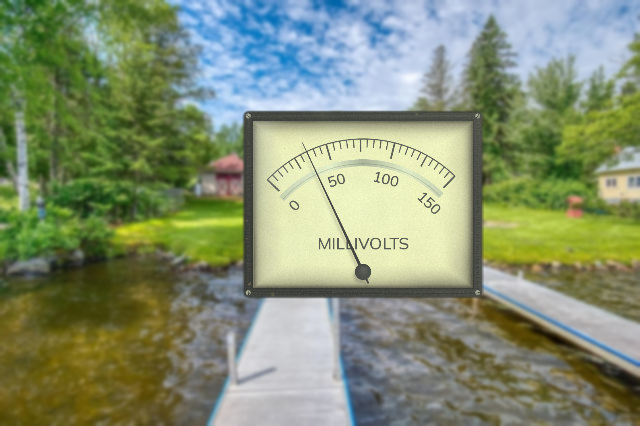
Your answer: 35 mV
